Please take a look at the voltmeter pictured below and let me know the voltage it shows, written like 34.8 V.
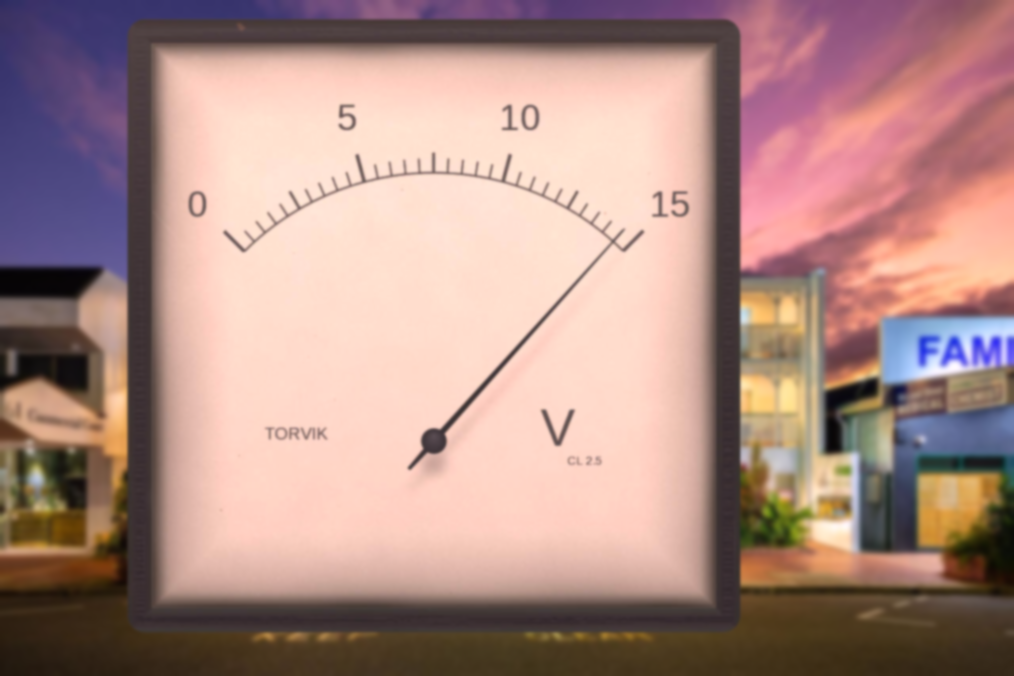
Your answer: 14.5 V
